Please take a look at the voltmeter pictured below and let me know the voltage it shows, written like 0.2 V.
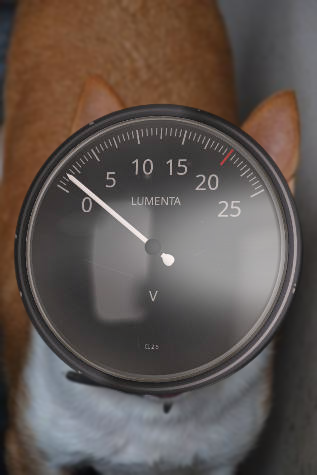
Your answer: 1.5 V
